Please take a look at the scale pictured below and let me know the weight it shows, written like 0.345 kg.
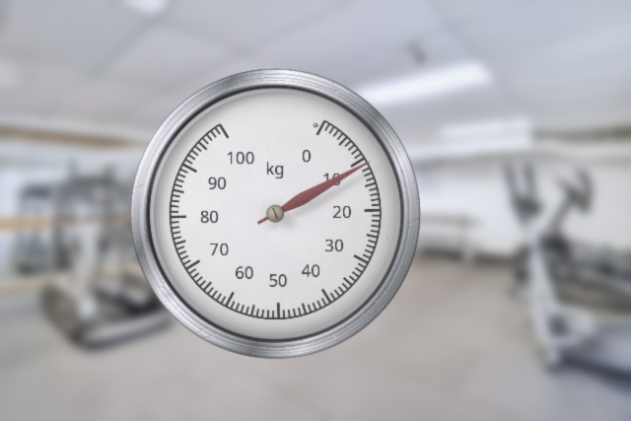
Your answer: 11 kg
